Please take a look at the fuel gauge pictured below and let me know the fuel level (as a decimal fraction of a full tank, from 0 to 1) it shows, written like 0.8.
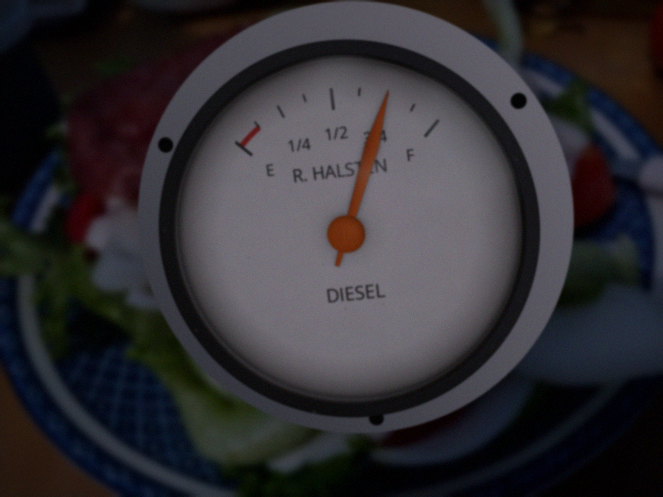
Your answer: 0.75
